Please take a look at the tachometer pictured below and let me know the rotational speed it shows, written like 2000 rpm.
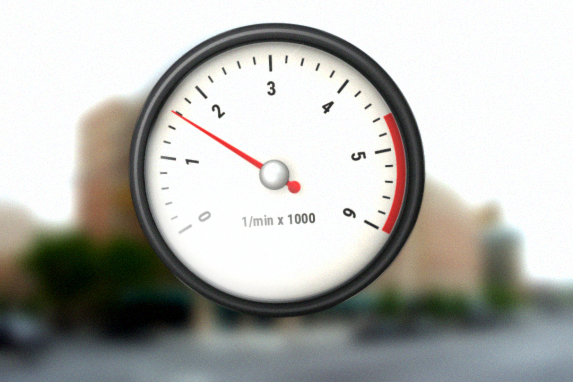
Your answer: 1600 rpm
